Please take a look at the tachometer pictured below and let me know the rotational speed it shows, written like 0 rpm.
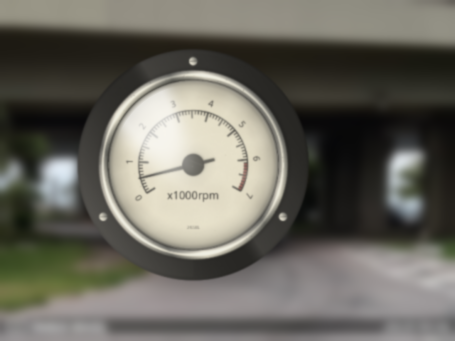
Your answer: 500 rpm
